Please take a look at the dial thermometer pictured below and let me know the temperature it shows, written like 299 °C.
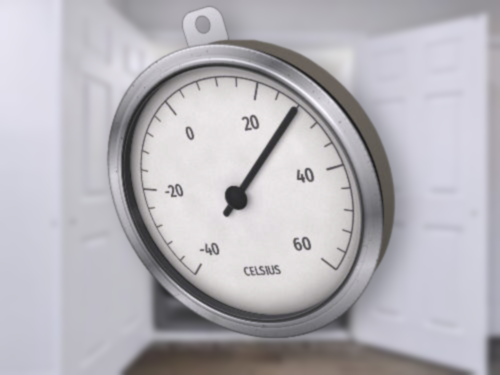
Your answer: 28 °C
